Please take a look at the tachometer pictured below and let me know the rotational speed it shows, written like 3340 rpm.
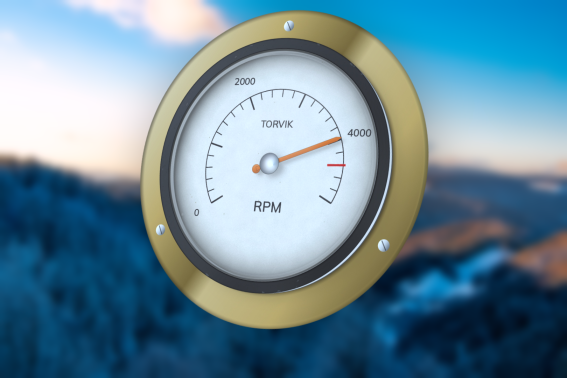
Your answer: 4000 rpm
